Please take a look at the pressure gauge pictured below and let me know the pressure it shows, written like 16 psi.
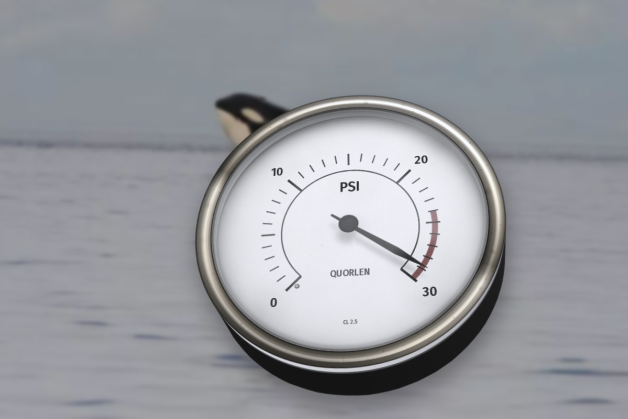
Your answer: 29 psi
